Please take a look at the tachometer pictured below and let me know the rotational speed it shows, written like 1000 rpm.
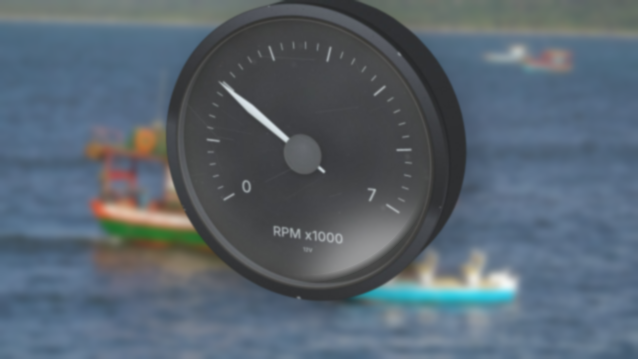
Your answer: 2000 rpm
